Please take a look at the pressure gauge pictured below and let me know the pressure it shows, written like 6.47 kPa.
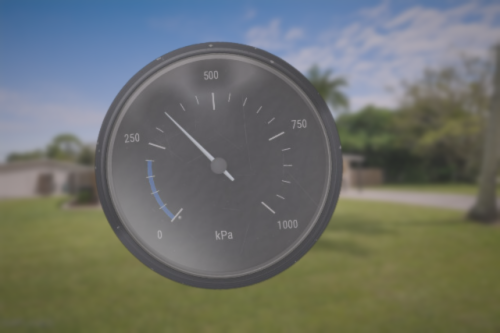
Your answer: 350 kPa
